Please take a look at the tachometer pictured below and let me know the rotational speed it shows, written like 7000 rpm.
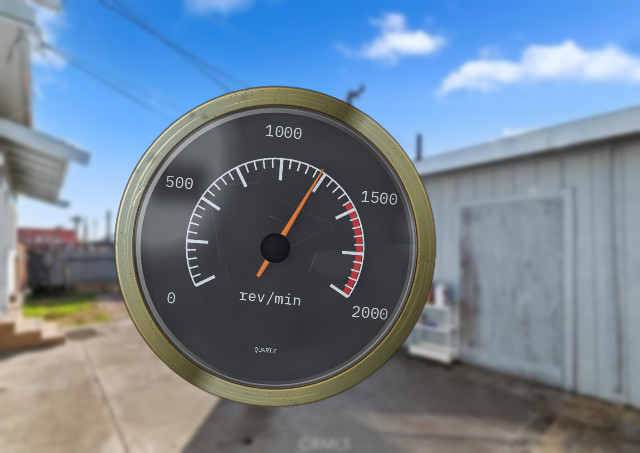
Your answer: 1225 rpm
